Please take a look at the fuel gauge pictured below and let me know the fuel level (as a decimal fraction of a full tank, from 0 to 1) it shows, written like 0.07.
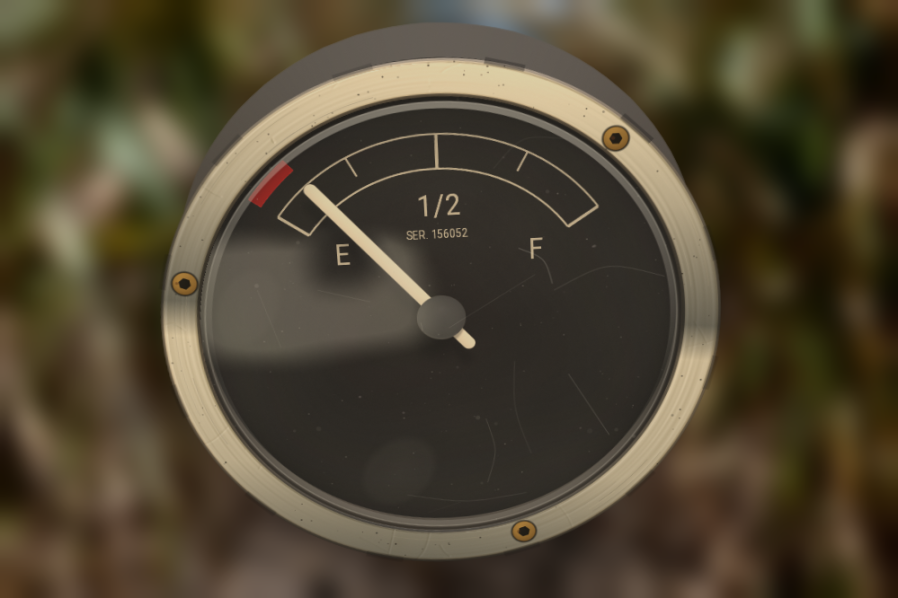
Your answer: 0.125
